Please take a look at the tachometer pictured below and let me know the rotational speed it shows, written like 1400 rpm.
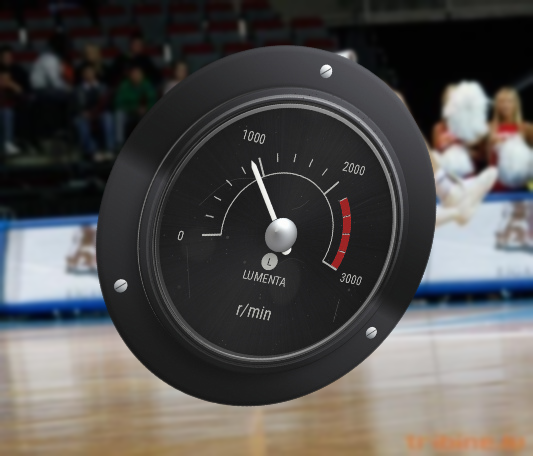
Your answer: 900 rpm
